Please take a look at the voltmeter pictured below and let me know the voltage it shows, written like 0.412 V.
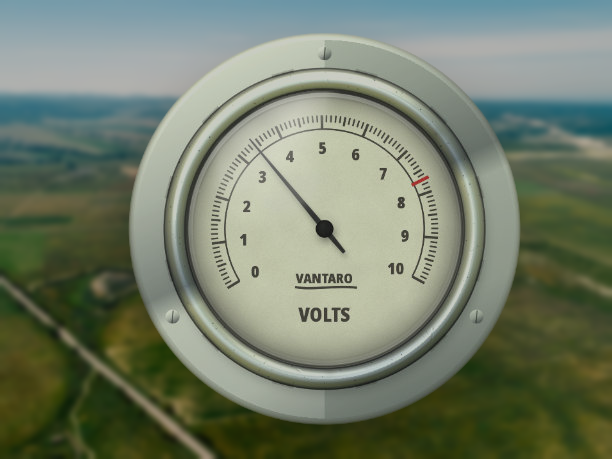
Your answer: 3.4 V
